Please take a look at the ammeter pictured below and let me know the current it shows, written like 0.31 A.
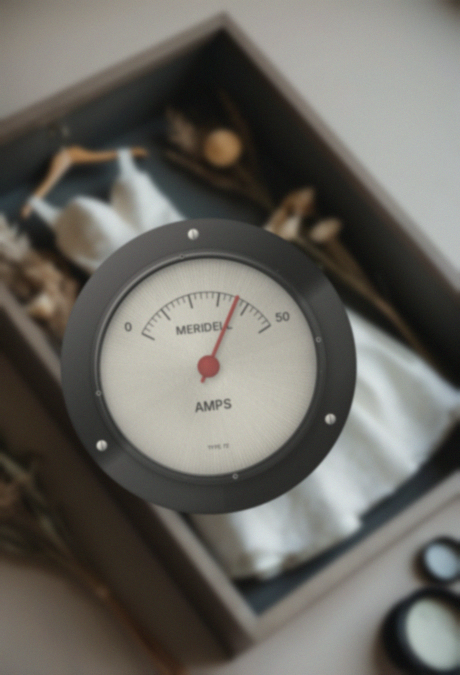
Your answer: 36 A
